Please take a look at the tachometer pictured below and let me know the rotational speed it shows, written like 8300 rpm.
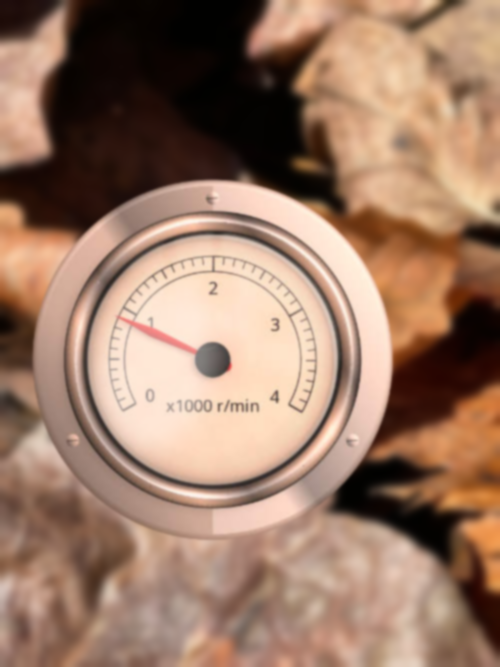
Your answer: 900 rpm
